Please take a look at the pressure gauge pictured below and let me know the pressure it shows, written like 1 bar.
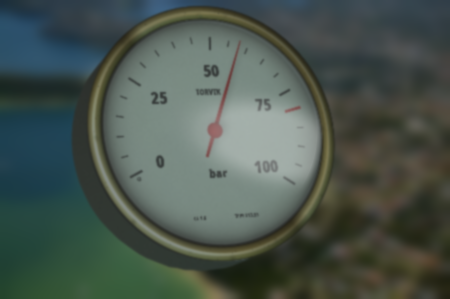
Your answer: 57.5 bar
